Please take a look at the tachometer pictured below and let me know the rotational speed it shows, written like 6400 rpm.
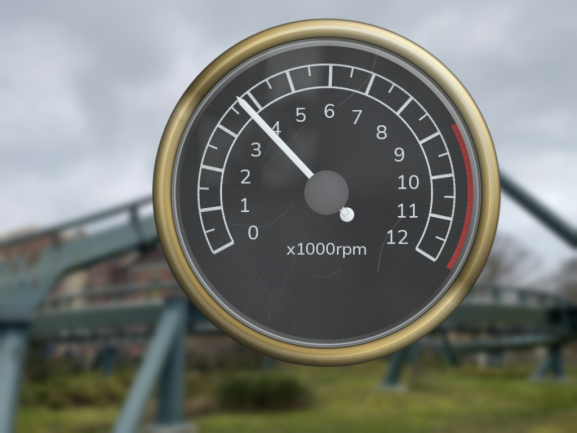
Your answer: 3750 rpm
